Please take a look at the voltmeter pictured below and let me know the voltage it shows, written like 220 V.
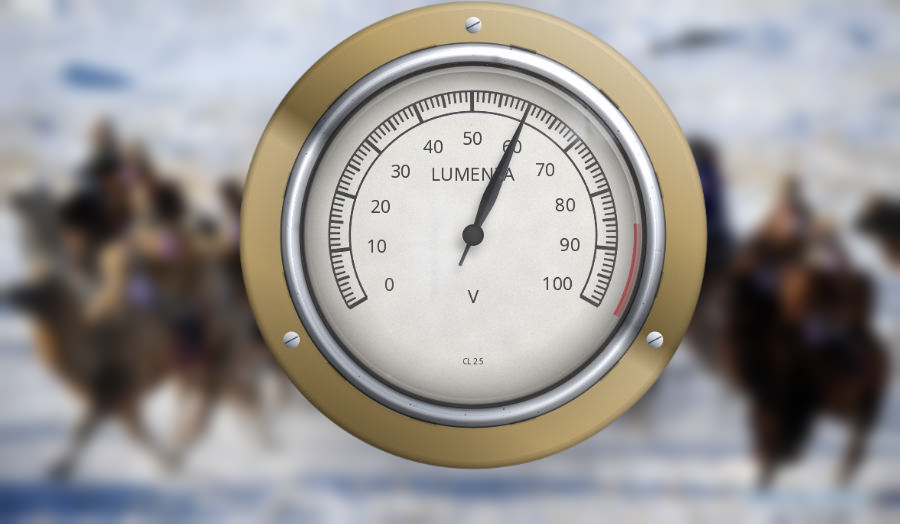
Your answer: 60 V
